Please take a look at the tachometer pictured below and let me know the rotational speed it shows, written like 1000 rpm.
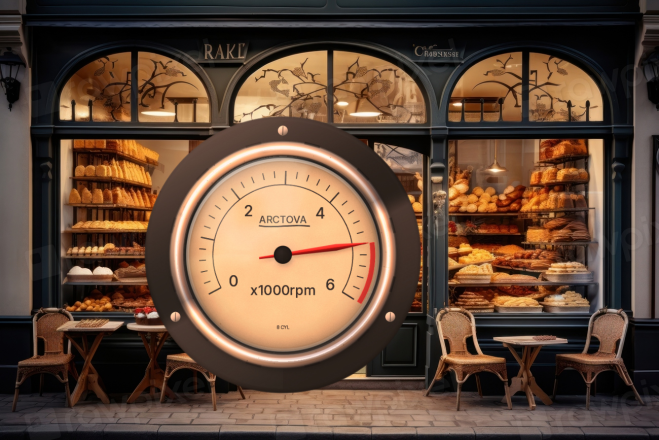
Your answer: 5000 rpm
